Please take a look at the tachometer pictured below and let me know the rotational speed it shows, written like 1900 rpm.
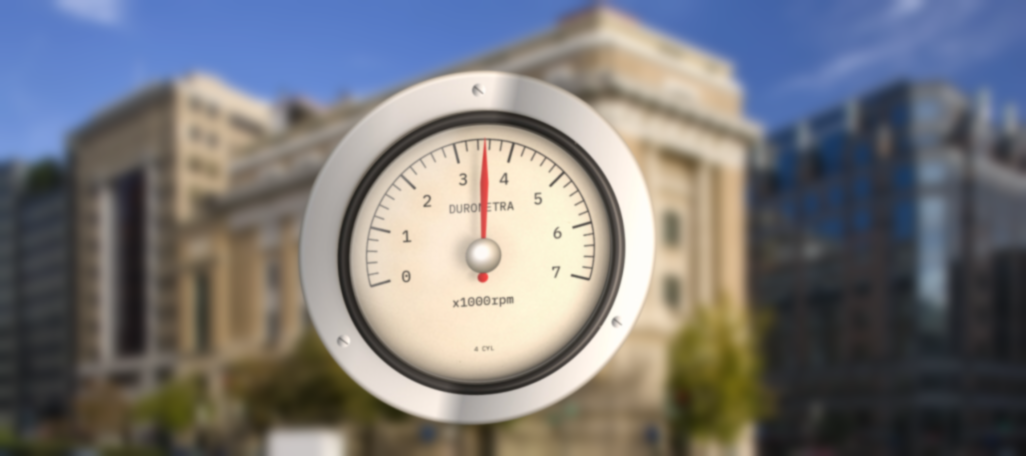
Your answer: 3500 rpm
